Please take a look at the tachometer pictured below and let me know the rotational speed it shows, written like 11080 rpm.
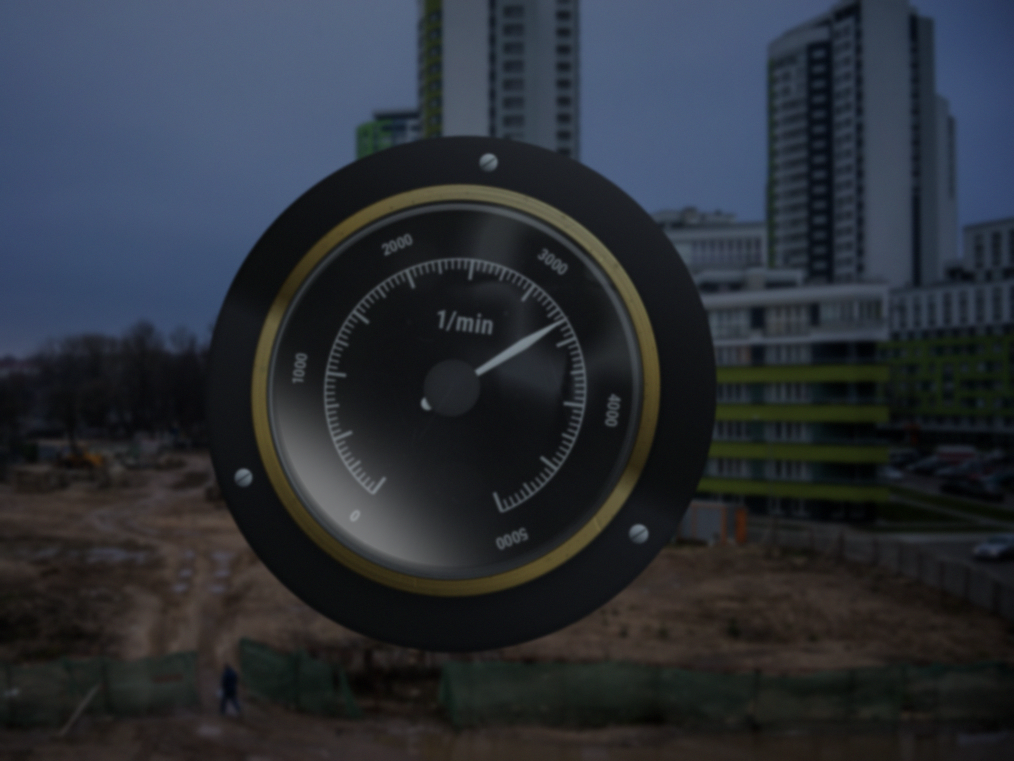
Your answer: 3350 rpm
